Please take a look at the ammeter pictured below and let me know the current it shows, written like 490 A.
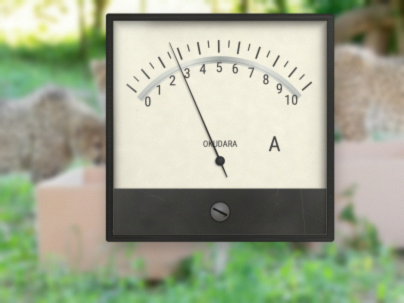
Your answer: 2.75 A
